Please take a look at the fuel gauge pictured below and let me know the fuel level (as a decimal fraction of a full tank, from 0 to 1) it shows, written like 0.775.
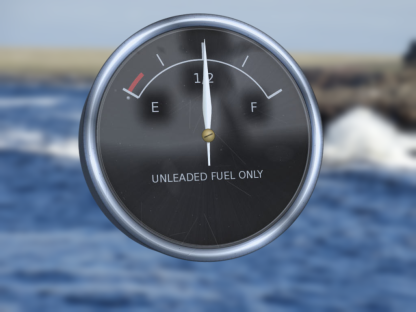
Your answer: 0.5
